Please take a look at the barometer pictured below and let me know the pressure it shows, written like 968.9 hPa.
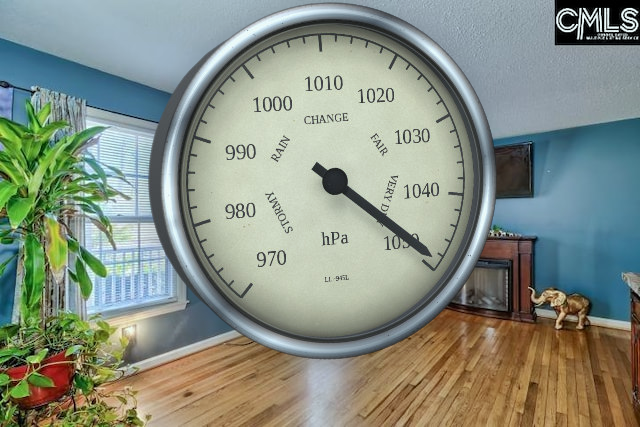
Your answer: 1049 hPa
